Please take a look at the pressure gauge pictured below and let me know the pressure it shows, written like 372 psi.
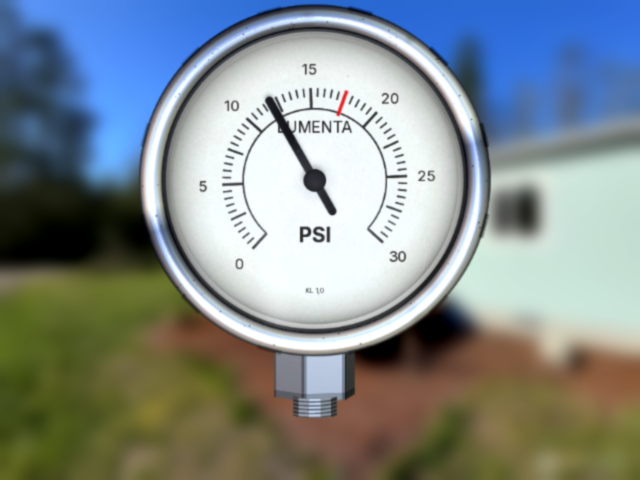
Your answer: 12 psi
